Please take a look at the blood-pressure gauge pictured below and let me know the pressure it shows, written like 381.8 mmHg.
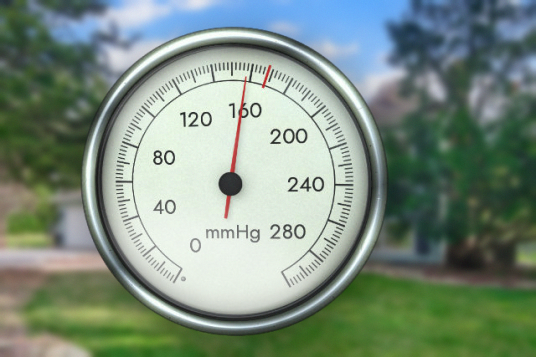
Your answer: 158 mmHg
